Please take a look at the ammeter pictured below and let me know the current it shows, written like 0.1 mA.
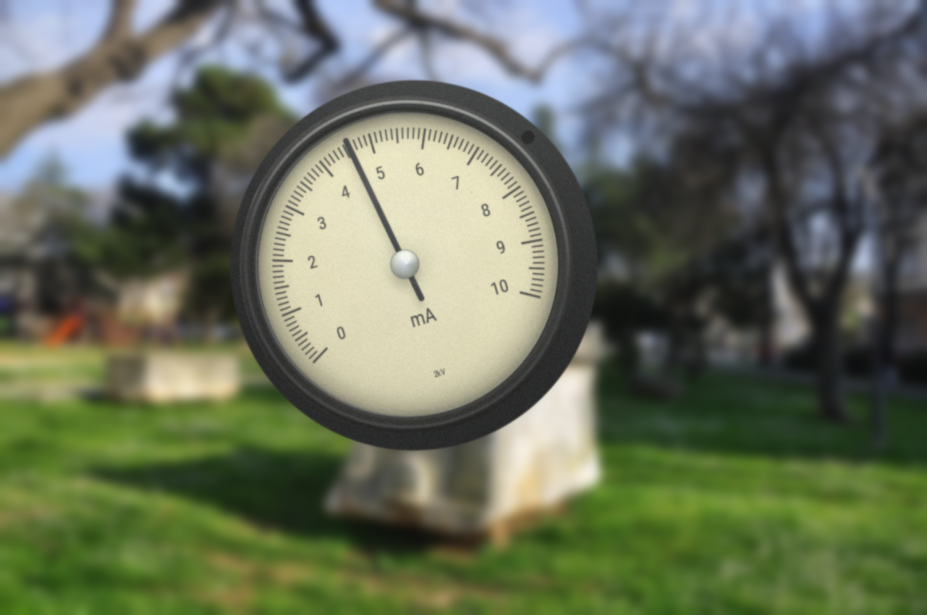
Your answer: 4.6 mA
